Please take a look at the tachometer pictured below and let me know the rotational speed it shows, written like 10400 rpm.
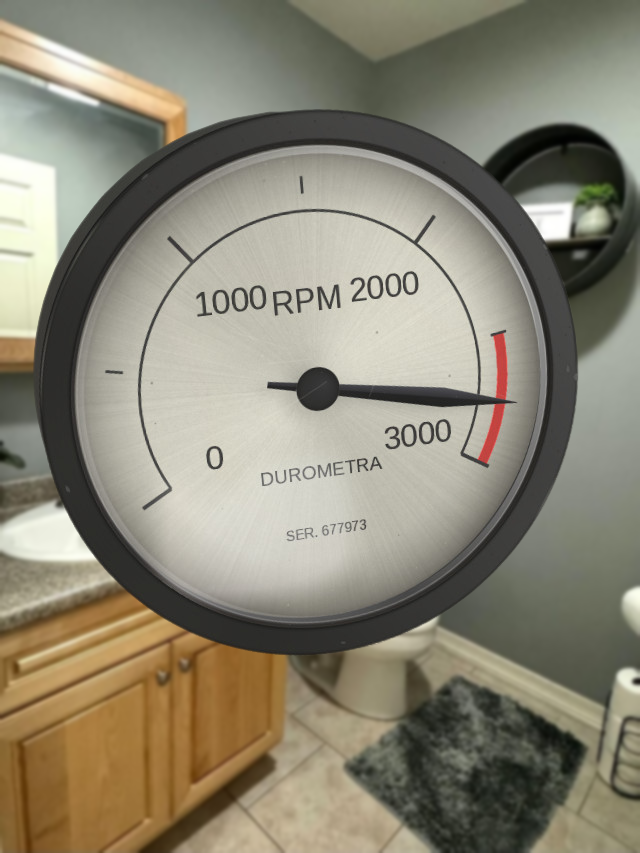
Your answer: 2750 rpm
